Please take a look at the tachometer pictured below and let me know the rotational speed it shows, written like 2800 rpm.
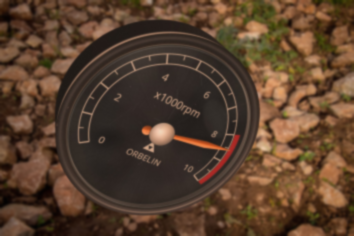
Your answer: 8500 rpm
